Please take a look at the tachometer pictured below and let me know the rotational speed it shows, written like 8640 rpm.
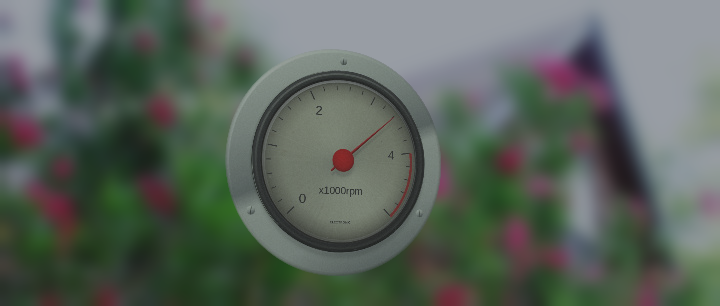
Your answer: 3400 rpm
